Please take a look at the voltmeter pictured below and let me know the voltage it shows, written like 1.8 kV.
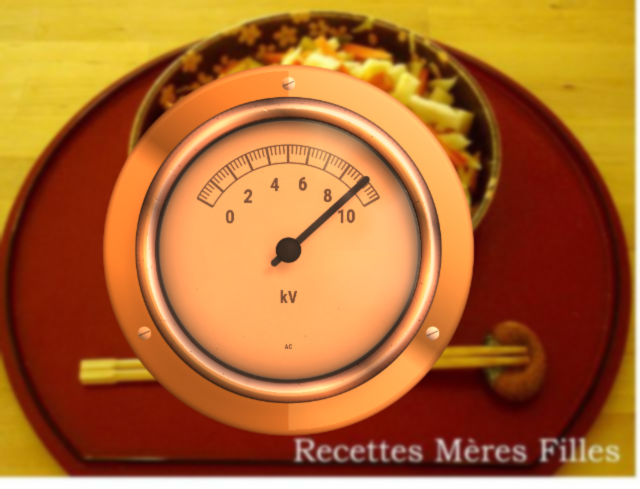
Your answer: 9 kV
